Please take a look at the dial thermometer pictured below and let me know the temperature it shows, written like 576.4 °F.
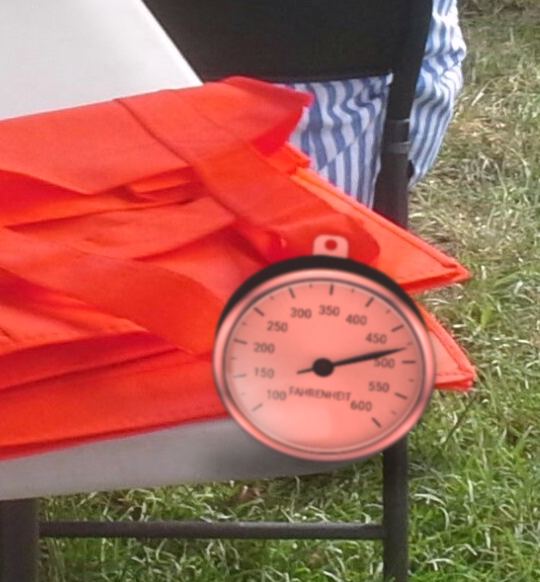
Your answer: 475 °F
